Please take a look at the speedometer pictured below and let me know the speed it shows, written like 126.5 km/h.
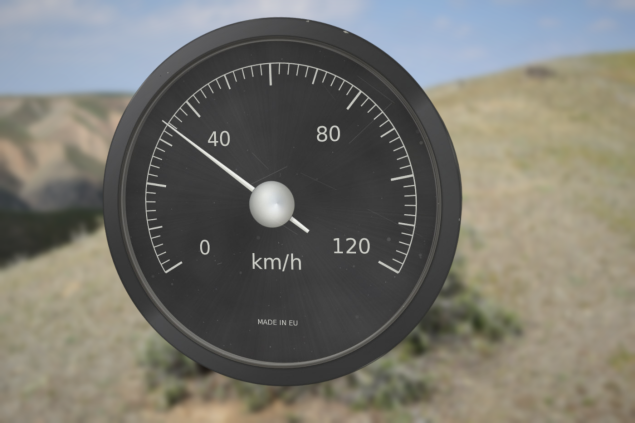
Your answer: 34 km/h
